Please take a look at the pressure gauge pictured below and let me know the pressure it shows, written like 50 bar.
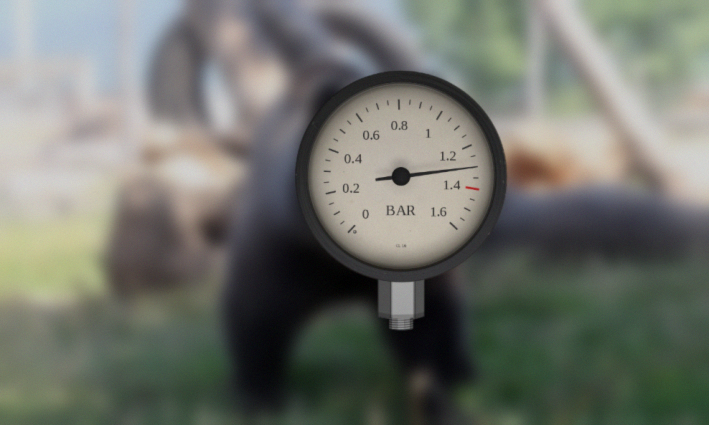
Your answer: 1.3 bar
